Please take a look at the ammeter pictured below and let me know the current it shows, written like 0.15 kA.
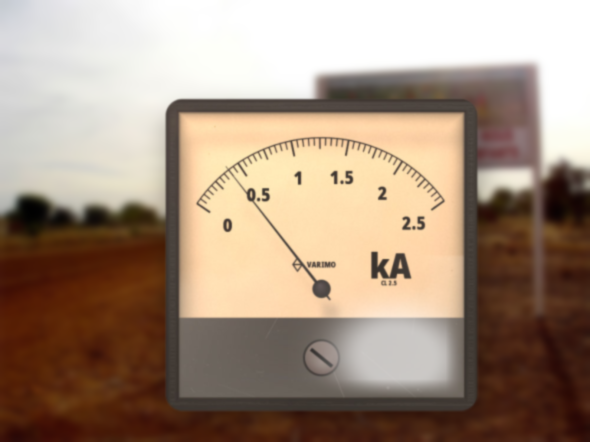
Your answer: 0.4 kA
